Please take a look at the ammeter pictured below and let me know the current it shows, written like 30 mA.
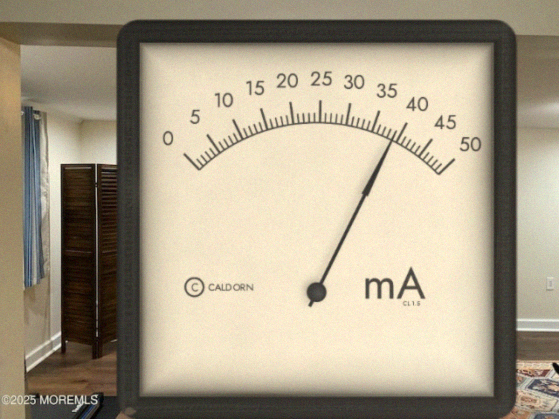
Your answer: 39 mA
